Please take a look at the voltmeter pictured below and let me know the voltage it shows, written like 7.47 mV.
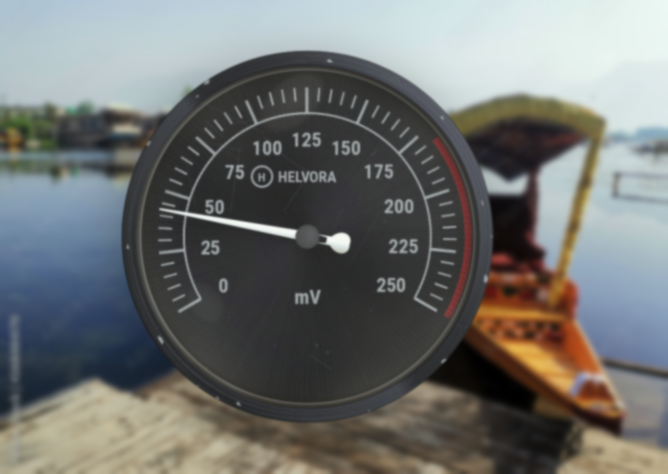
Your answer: 42.5 mV
